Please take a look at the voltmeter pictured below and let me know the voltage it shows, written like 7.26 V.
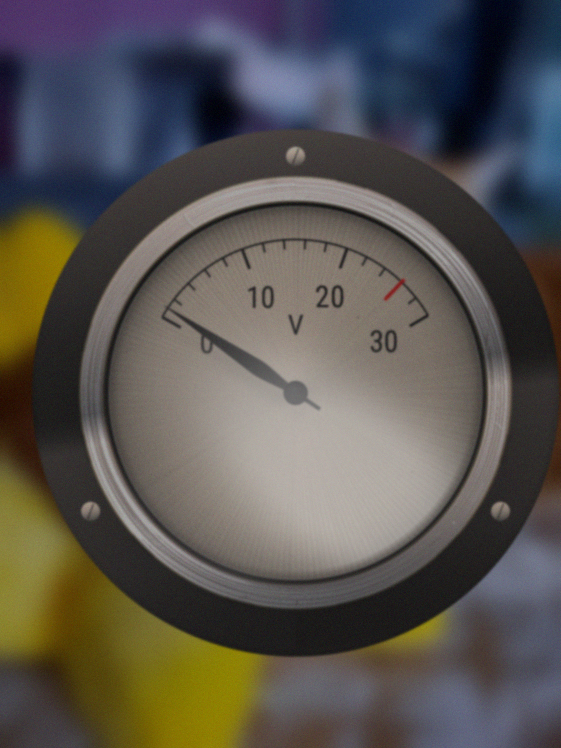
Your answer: 1 V
